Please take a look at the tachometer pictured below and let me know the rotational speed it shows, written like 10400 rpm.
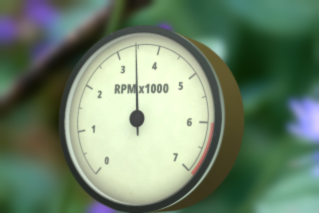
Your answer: 3500 rpm
